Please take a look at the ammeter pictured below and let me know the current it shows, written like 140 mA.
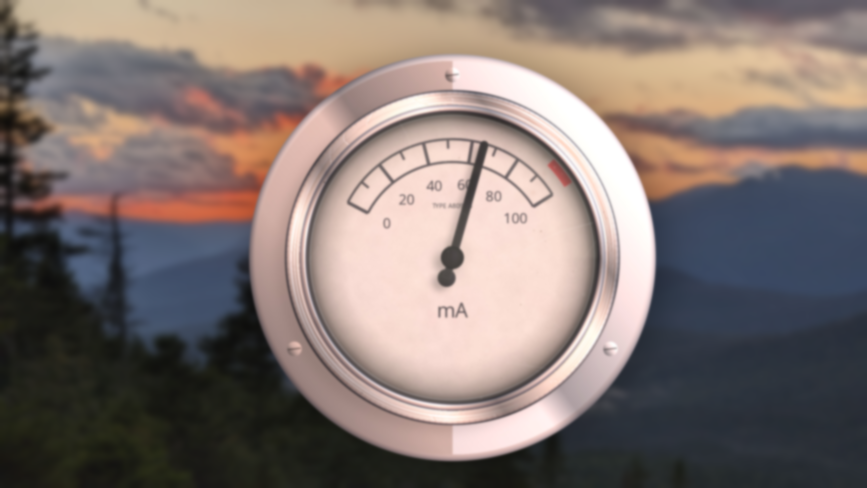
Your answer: 65 mA
